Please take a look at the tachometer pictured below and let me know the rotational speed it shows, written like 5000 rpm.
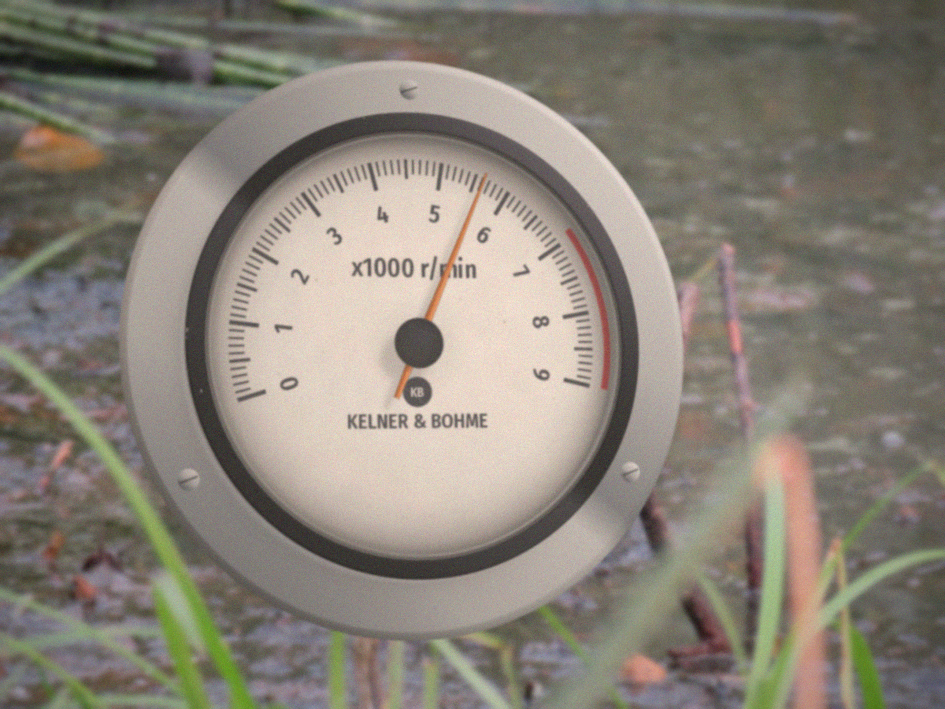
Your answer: 5600 rpm
